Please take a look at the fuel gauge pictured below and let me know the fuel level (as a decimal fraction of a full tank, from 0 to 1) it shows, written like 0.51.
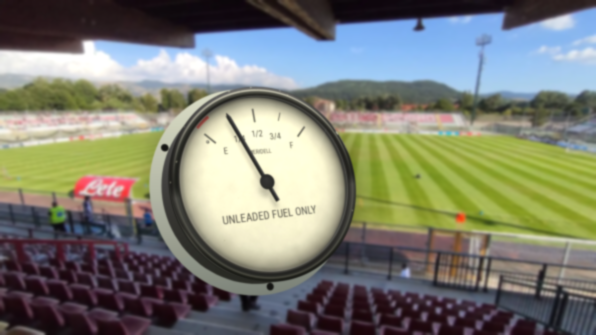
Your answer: 0.25
